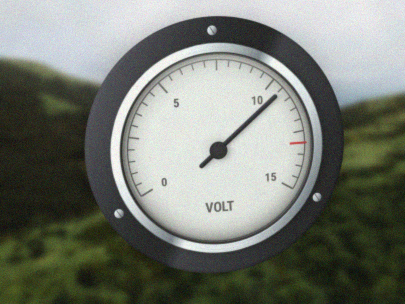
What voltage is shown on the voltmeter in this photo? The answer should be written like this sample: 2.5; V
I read 10.5; V
